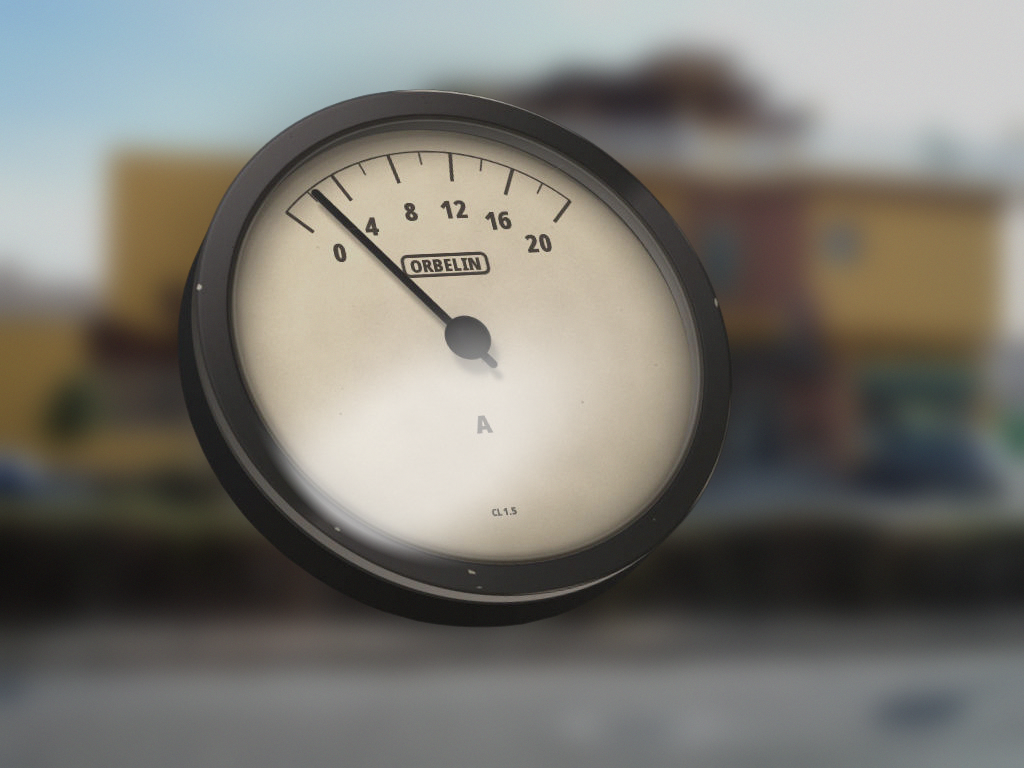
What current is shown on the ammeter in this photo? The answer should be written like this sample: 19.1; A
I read 2; A
